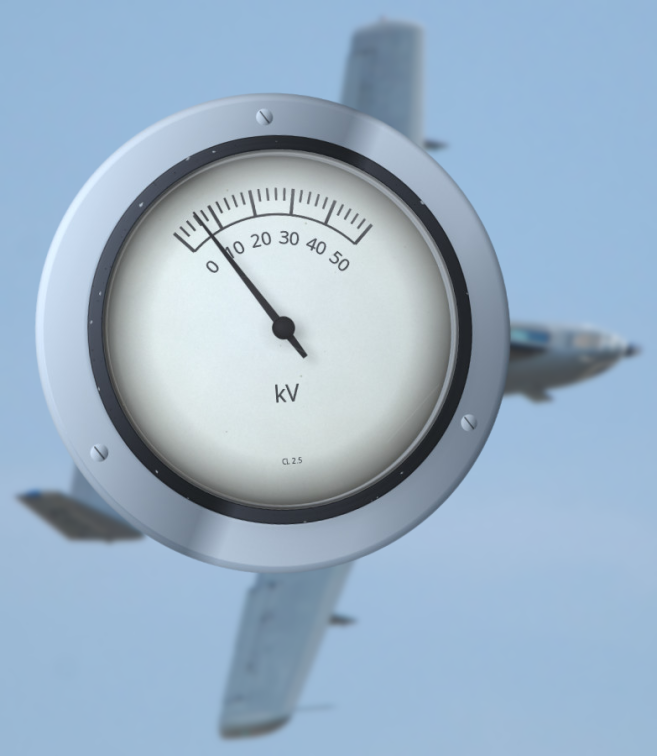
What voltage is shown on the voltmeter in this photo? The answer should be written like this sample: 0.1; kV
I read 6; kV
